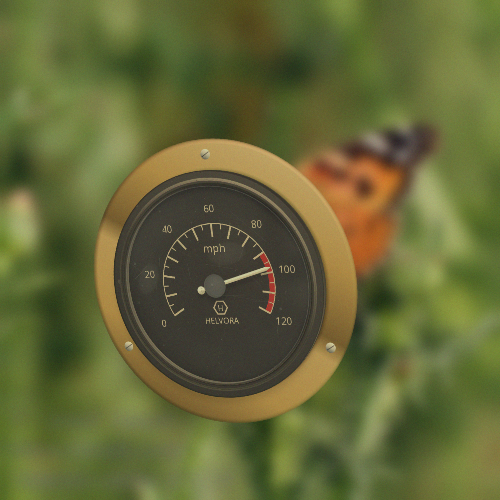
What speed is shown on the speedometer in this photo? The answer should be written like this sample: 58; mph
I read 97.5; mph
